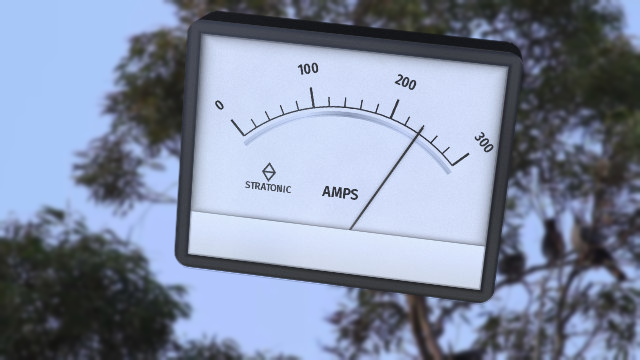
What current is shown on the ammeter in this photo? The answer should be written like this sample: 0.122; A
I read 240; A
